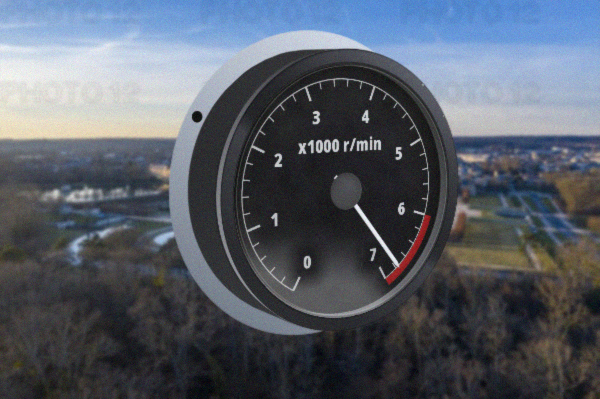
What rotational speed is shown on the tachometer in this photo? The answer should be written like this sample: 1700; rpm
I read 6800; rpm
